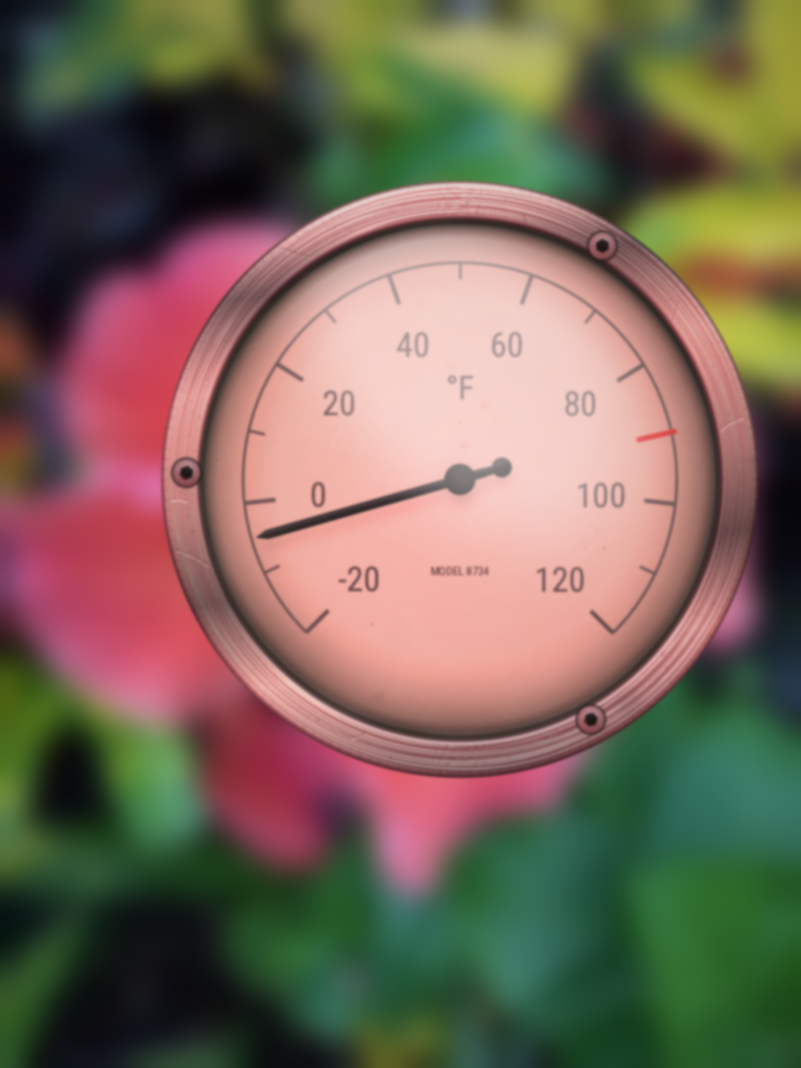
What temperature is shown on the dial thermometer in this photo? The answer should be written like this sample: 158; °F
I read -5; °F
